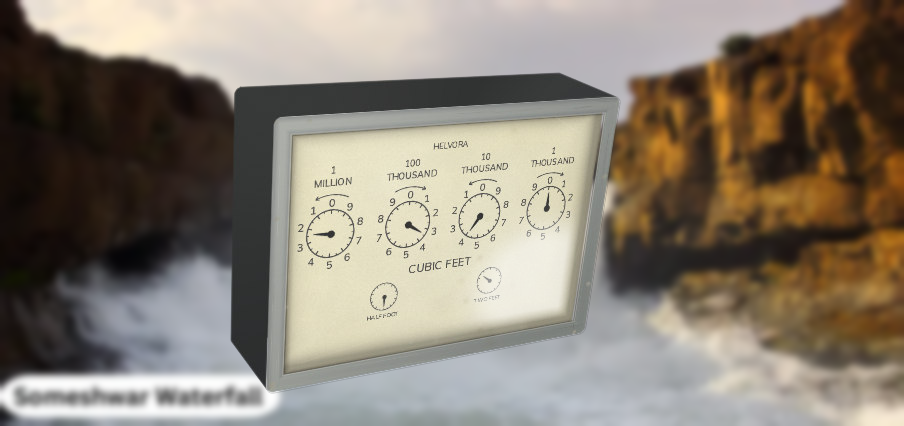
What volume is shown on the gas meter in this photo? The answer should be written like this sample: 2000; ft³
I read 234000; ft³
